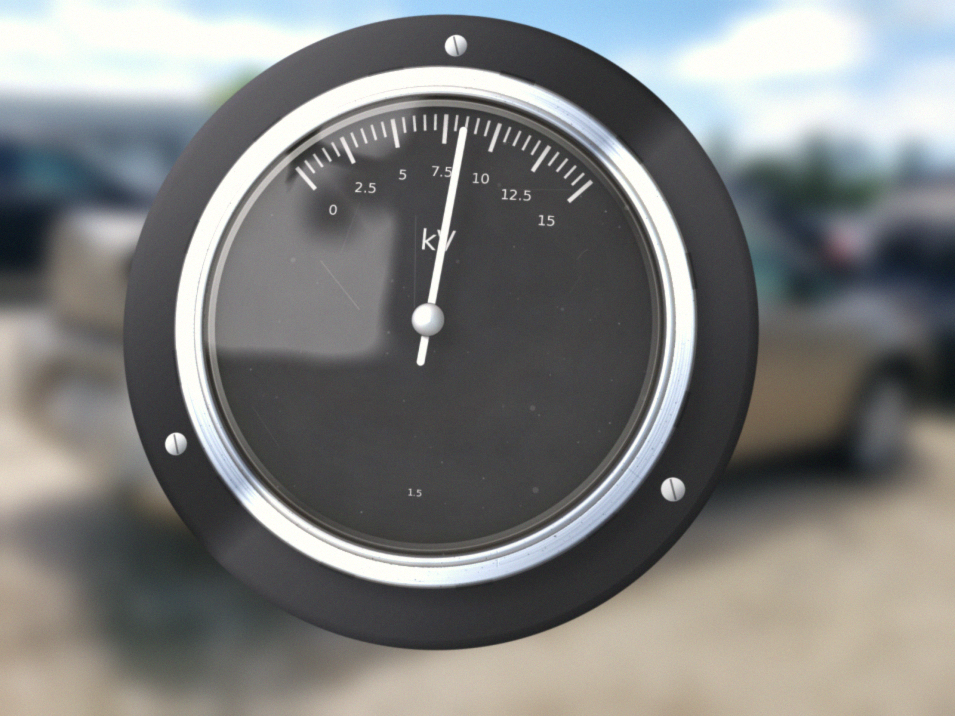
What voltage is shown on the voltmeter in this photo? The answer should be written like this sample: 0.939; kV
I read 8.5; kV
